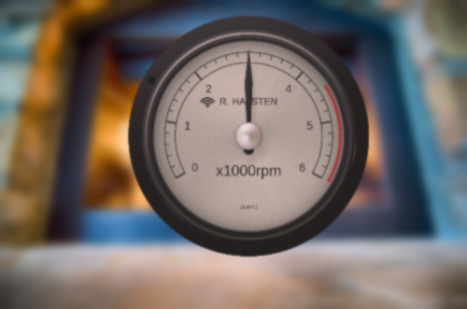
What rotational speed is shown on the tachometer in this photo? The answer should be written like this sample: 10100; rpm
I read 3000; rpm
